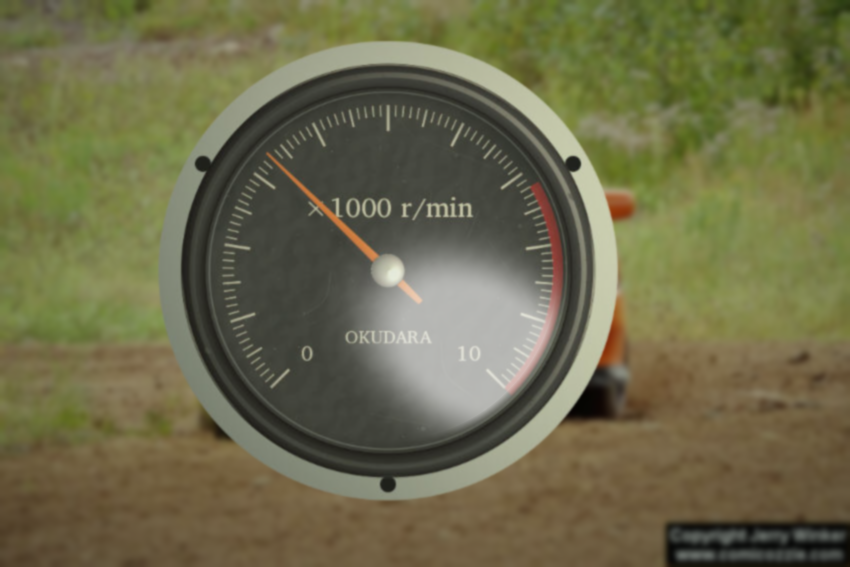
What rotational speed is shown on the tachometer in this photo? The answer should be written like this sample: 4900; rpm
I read 3300; rpm
